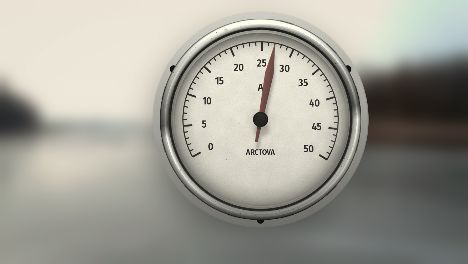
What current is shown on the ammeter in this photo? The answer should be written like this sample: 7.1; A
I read 27; A
